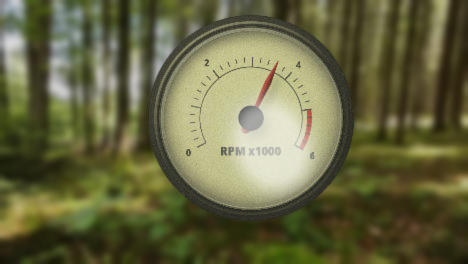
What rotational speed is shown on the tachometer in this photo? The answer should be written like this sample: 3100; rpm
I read 3600; rpm
